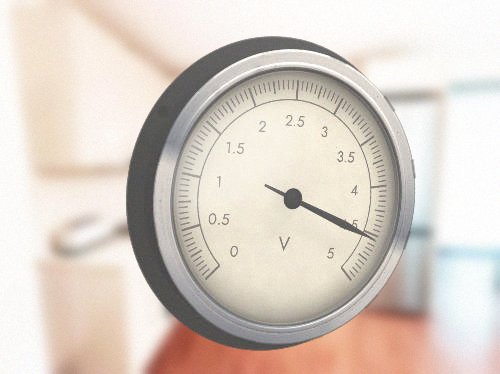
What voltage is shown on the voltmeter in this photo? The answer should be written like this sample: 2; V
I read 4.55; V
